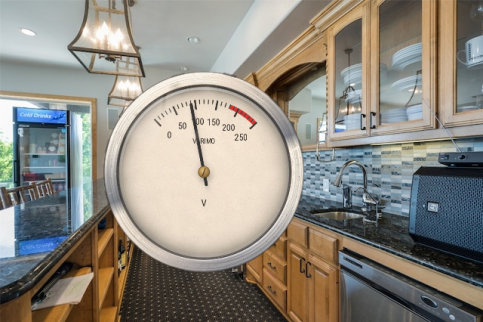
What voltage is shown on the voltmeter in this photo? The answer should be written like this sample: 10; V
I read 90; V
